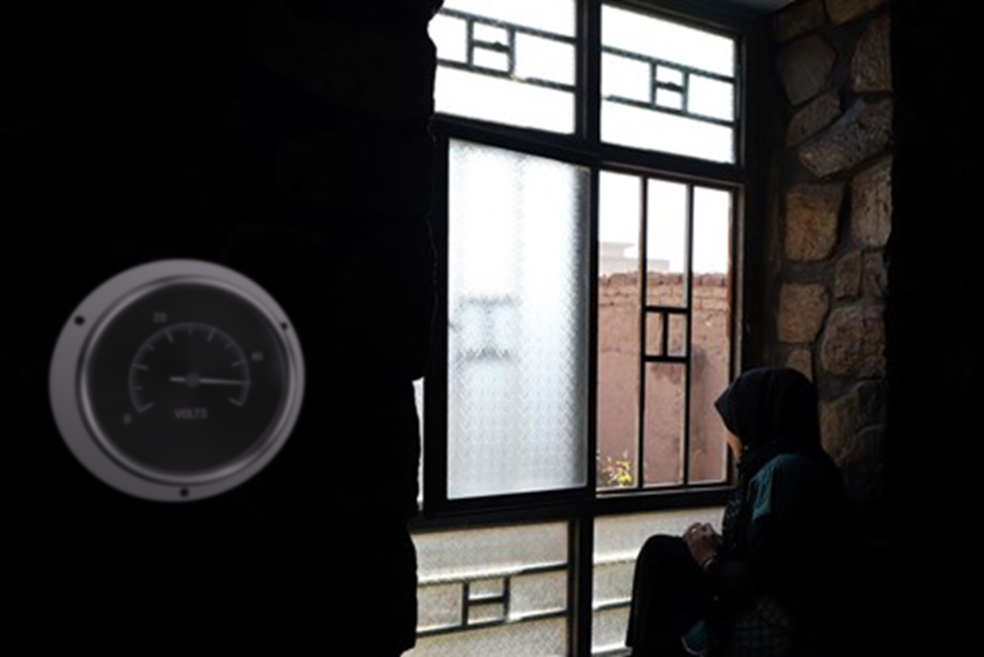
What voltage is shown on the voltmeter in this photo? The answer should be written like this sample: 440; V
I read 45; V
